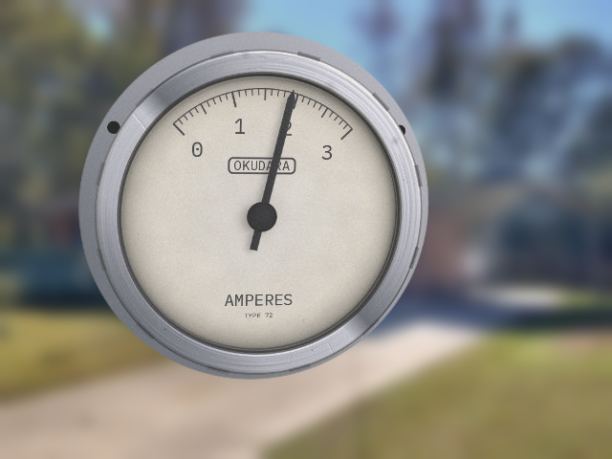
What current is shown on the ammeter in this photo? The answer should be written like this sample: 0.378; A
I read 1.9; A
